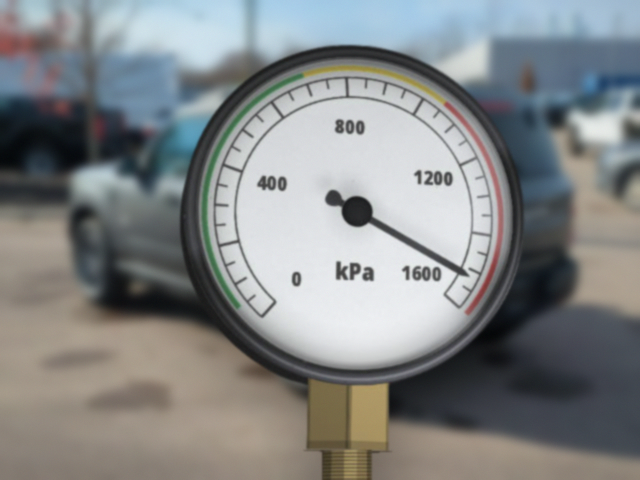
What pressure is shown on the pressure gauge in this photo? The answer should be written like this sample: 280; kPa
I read 1525; kPa
